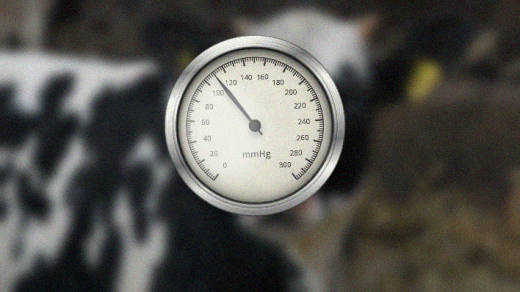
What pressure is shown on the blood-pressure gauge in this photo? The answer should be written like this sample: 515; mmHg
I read 110; mmHg
